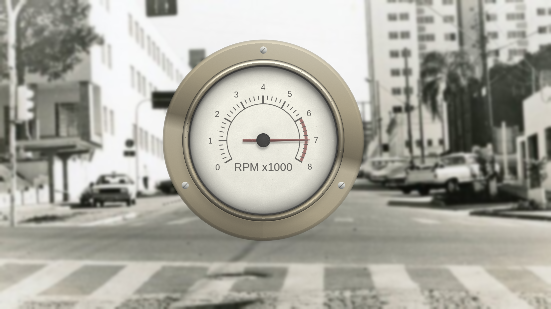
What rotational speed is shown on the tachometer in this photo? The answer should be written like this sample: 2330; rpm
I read 7000; rpm
